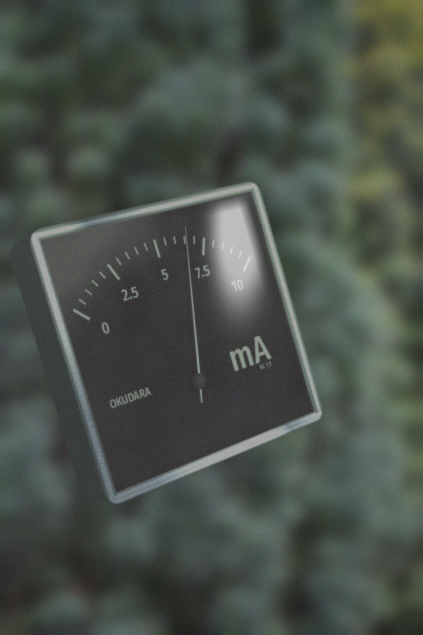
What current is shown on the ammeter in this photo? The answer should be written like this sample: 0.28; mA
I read 6.5; mA
